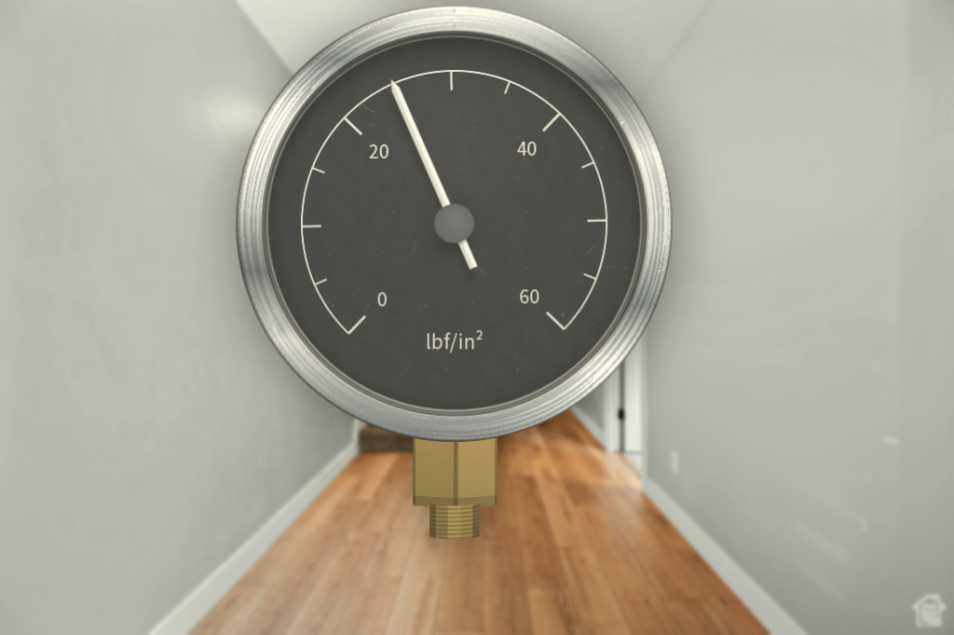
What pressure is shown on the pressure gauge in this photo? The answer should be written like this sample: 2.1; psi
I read 25; psi
